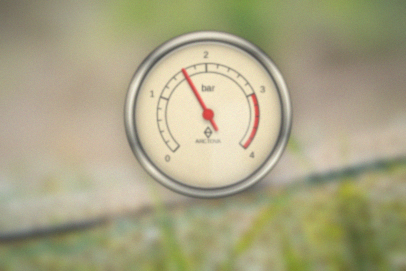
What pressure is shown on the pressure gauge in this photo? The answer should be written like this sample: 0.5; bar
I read 1.6; bar
